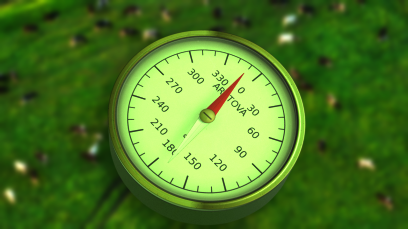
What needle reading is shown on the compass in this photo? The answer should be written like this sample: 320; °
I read 350; °
